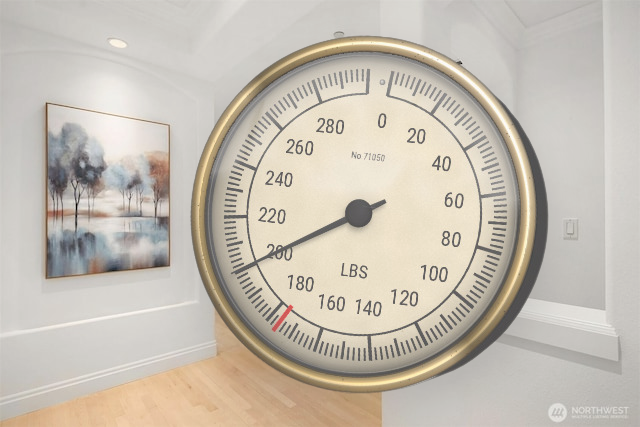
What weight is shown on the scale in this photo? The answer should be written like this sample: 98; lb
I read 200; lb
